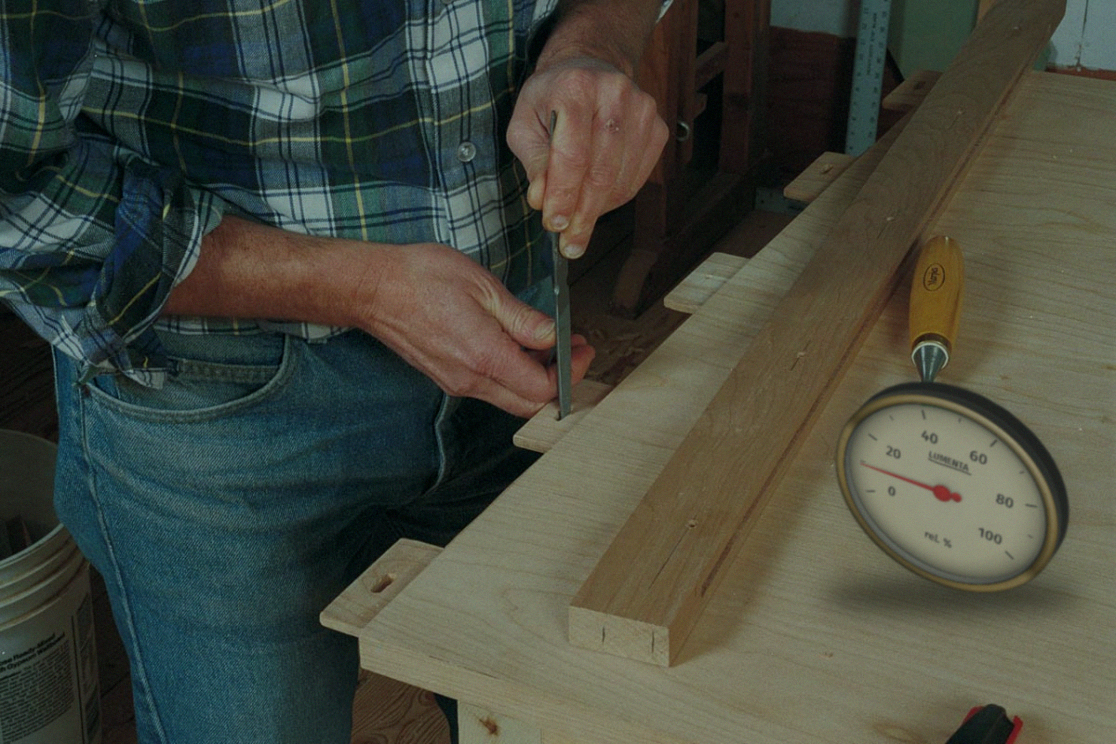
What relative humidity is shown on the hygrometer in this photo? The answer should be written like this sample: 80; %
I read 10; %
